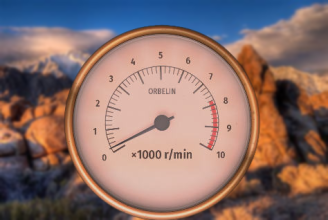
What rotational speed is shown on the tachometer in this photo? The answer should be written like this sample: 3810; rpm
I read 200; rpm
